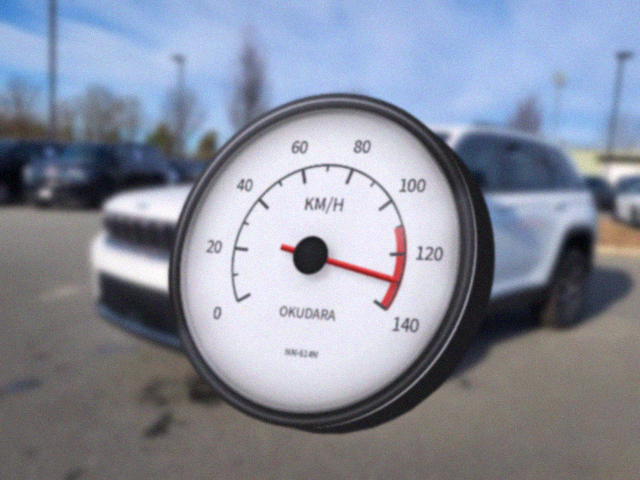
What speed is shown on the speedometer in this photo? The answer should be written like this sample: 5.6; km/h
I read 130; km/h
